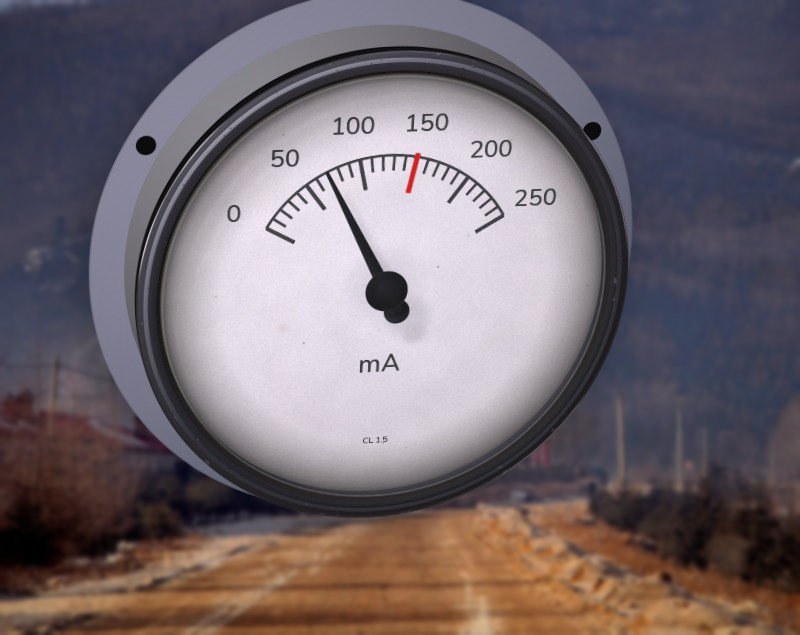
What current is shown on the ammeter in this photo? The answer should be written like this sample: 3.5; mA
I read 70; mA
